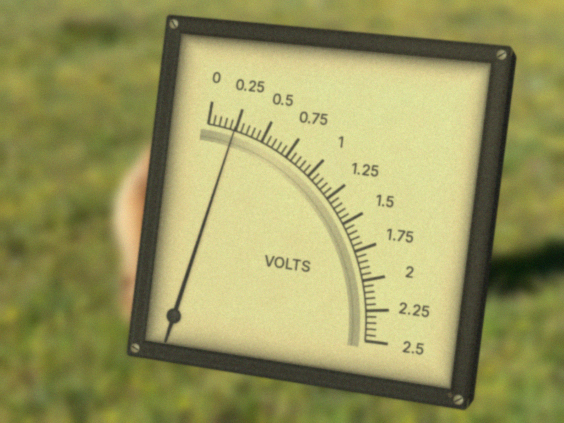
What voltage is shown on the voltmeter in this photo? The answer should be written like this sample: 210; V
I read 0.25; V
